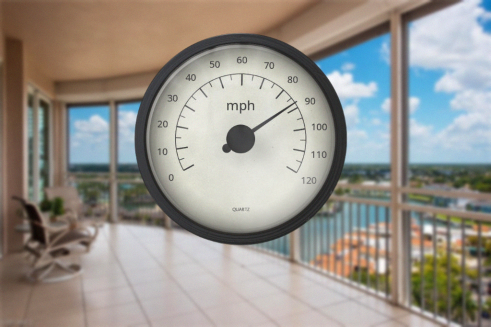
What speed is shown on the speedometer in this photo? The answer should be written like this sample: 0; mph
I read 87.5; mph
